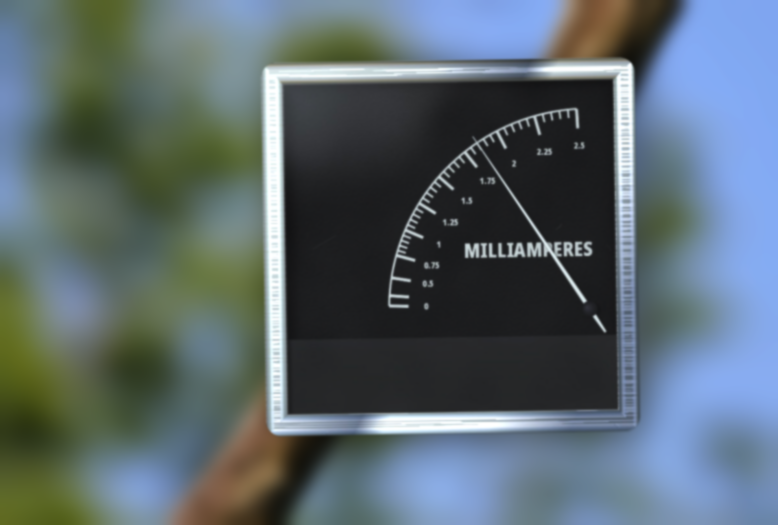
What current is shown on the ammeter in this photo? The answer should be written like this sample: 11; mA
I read 1.85; mA
